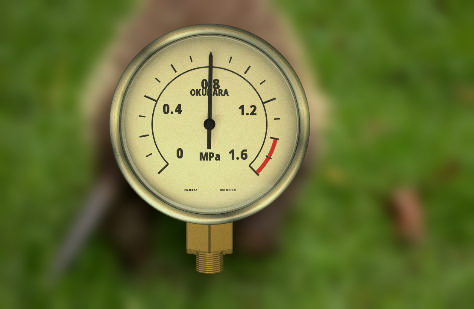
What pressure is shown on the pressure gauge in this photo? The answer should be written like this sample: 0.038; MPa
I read 0.8; MPa
